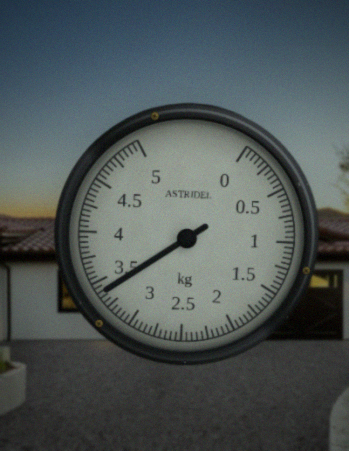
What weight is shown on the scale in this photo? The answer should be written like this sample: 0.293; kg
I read 3.4; kg
